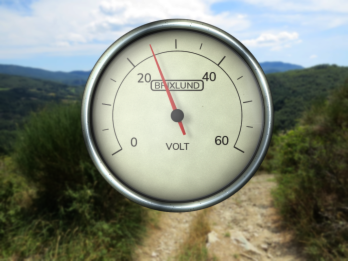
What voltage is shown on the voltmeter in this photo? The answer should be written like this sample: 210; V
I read 25; V
